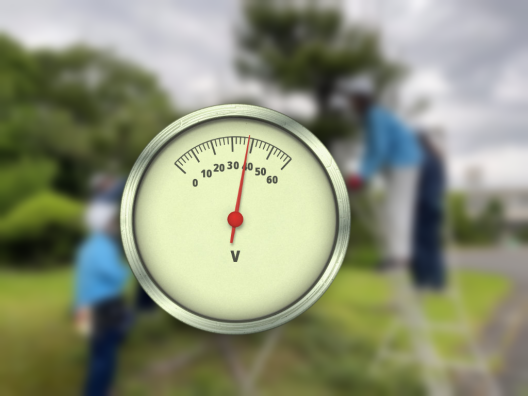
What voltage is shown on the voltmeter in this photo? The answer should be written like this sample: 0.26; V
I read 38; V
